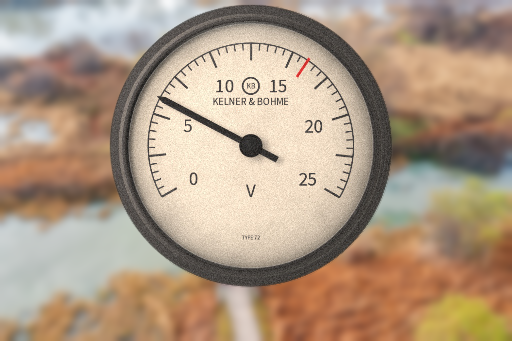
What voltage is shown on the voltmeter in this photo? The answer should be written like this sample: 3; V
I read 6; V
